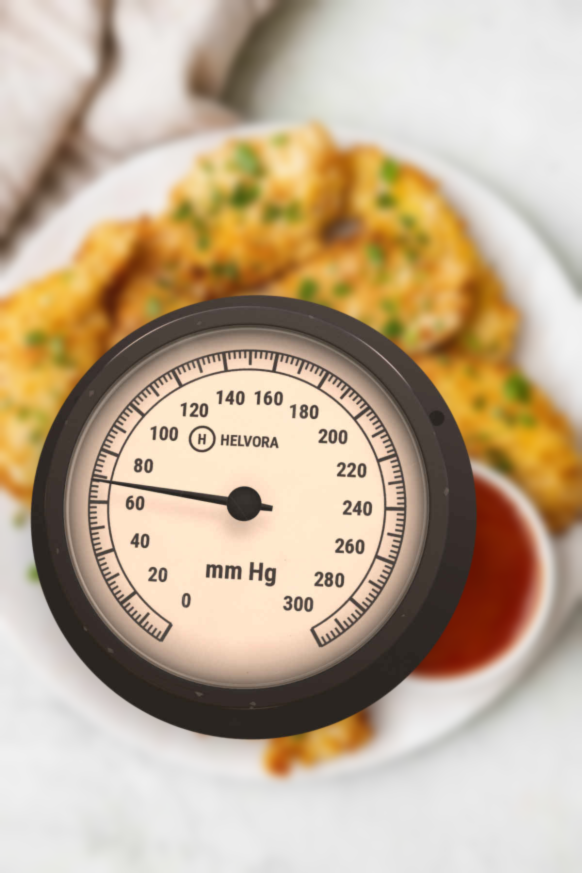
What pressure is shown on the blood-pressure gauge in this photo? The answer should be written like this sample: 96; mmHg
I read 68; mmHg
